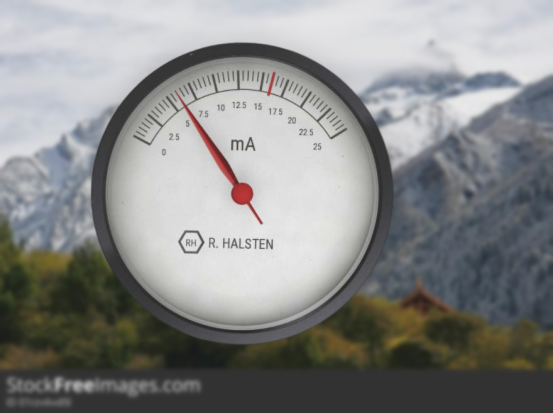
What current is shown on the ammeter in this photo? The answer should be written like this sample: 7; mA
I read 6; mA
